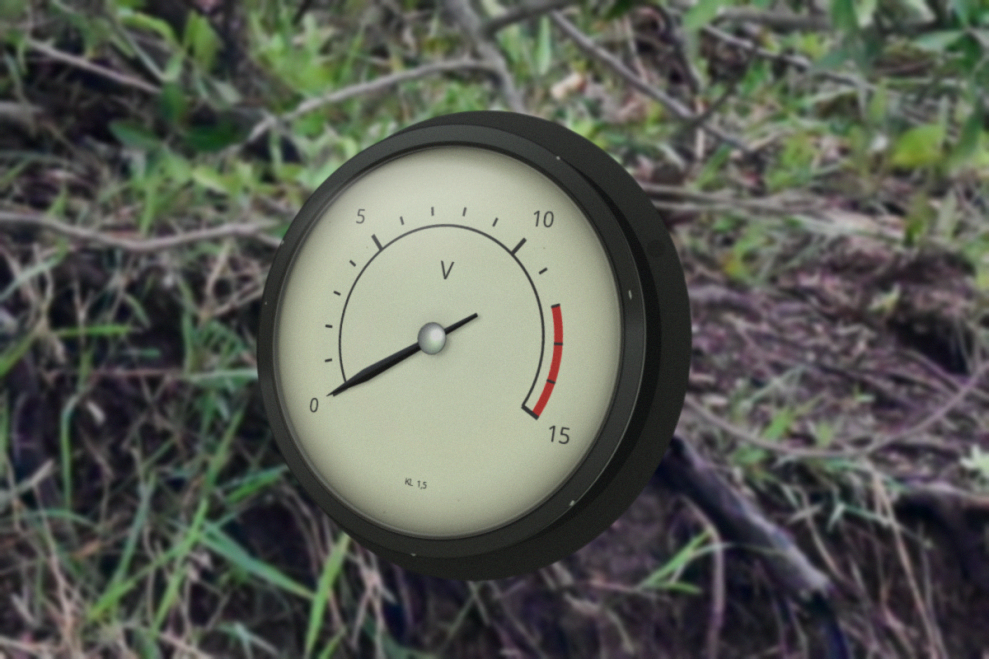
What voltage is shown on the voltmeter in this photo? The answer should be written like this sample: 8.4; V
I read 0; V
